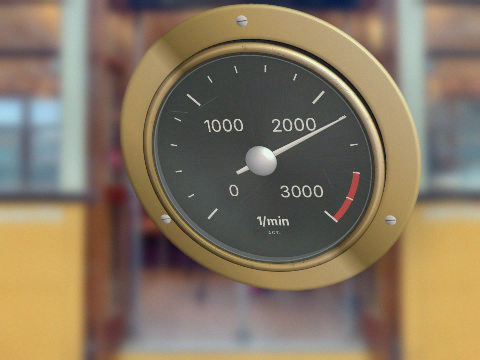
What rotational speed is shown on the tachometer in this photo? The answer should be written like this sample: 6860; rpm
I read 2200; rpm
